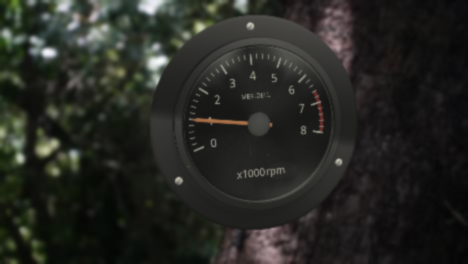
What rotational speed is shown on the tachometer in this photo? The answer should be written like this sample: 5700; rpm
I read 1000; rpm
